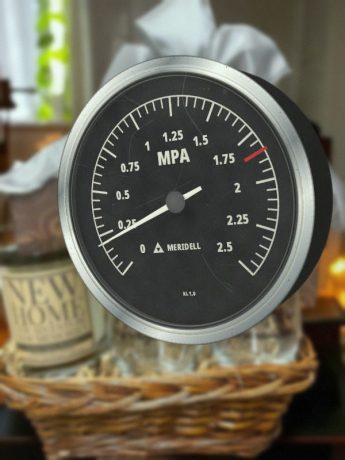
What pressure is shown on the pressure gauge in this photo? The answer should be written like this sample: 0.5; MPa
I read 0.2; MPa
